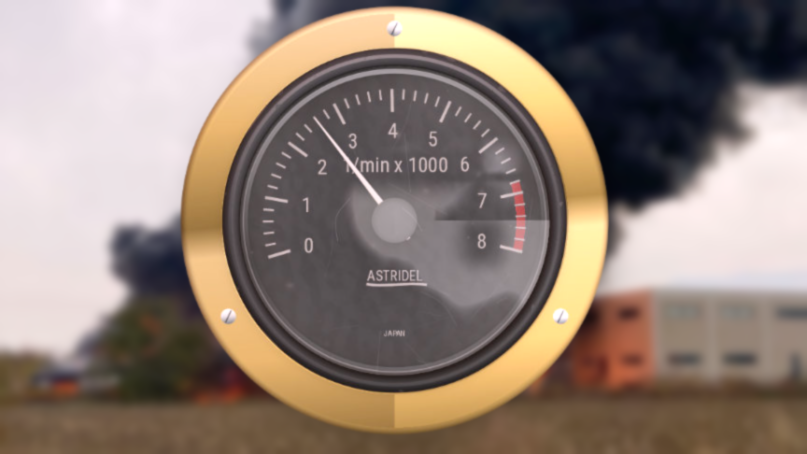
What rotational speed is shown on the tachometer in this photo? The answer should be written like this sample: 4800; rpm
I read 2600; rpm
